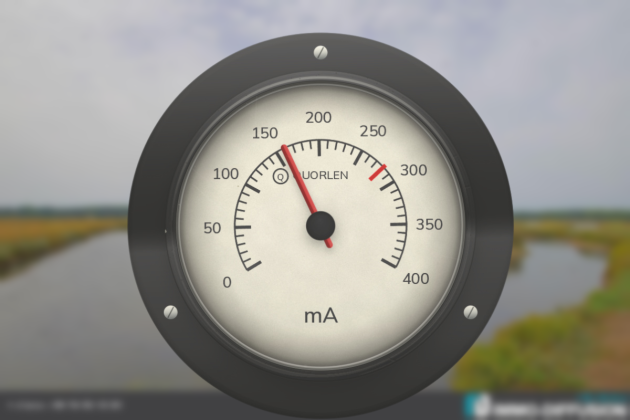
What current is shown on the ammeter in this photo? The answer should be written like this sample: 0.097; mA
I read 160; mA
